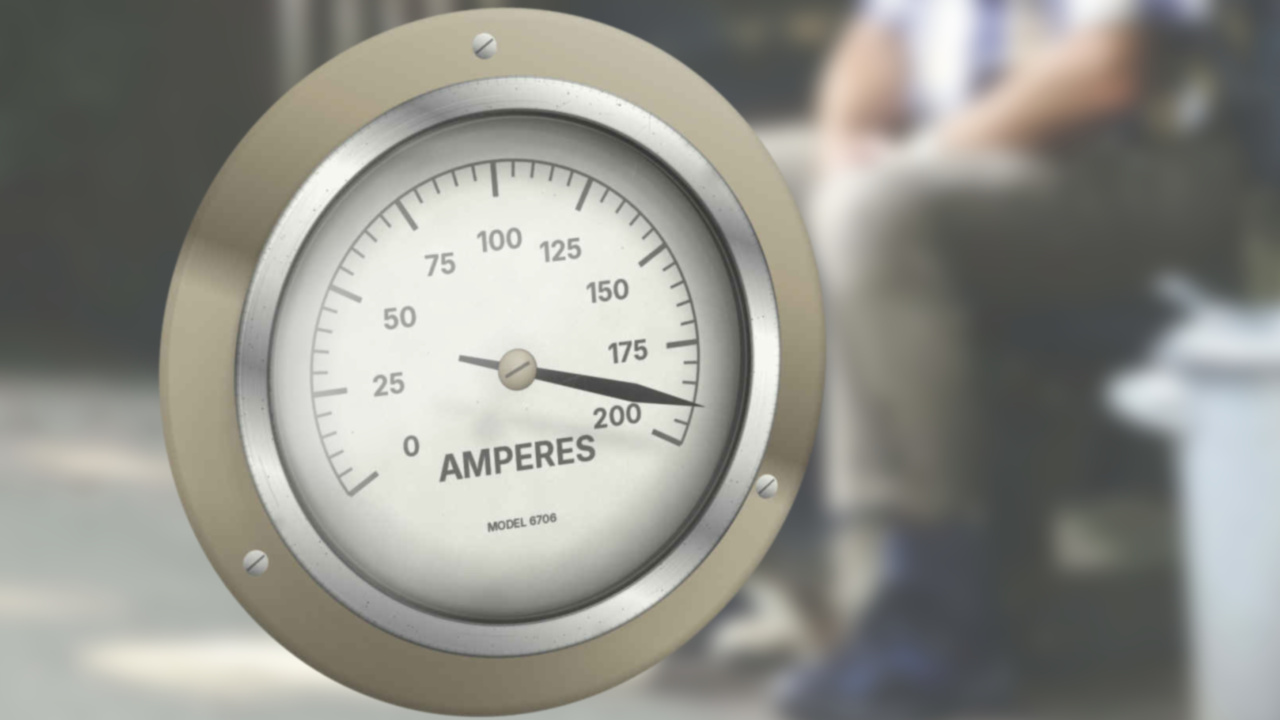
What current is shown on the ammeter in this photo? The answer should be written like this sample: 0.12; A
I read 190; A
